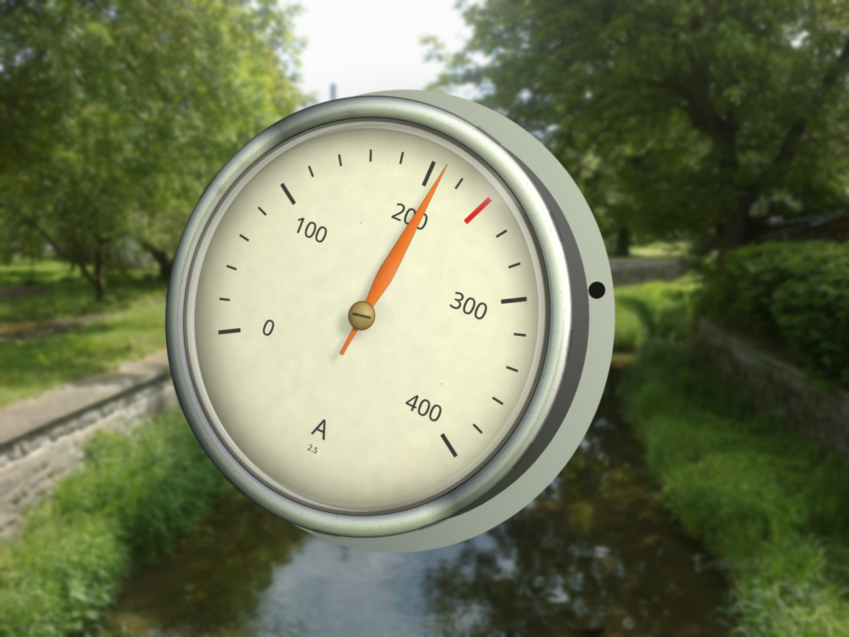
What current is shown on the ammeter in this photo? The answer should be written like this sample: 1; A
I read 210; A
